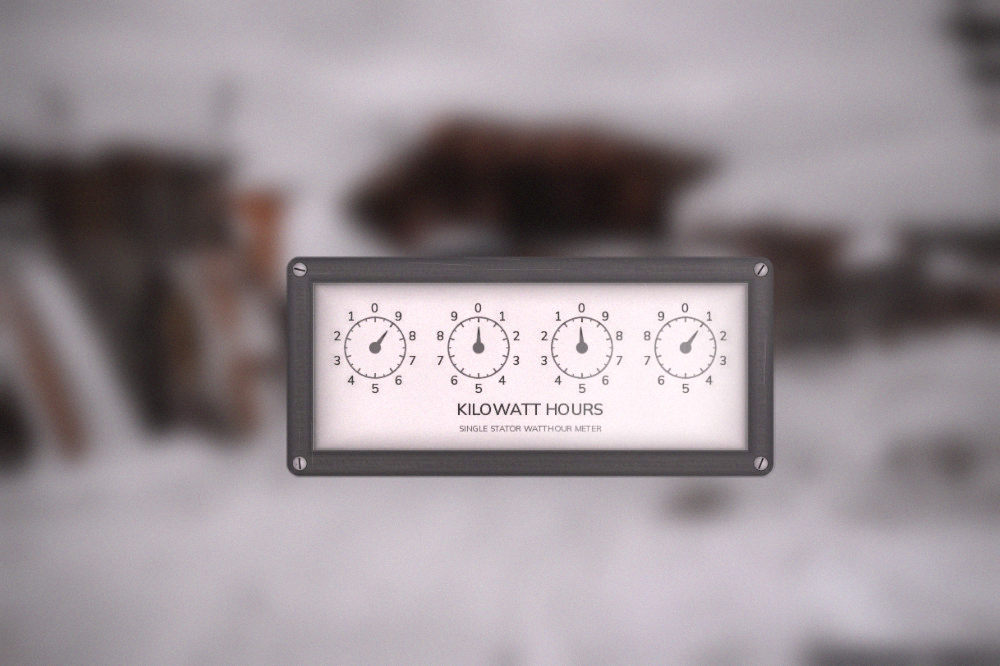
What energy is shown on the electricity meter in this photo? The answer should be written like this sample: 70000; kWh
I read 9001; kWh
